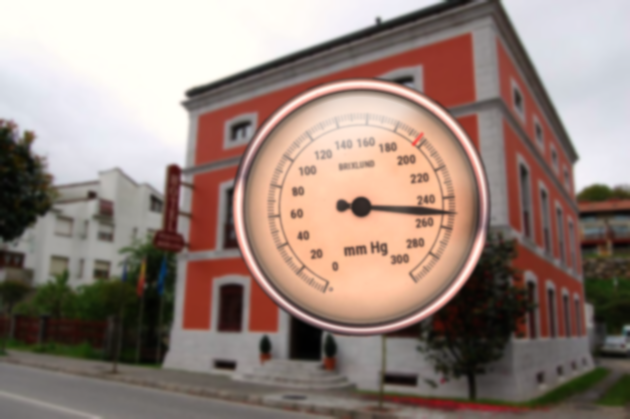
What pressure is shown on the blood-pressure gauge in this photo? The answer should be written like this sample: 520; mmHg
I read 250; mmHg
